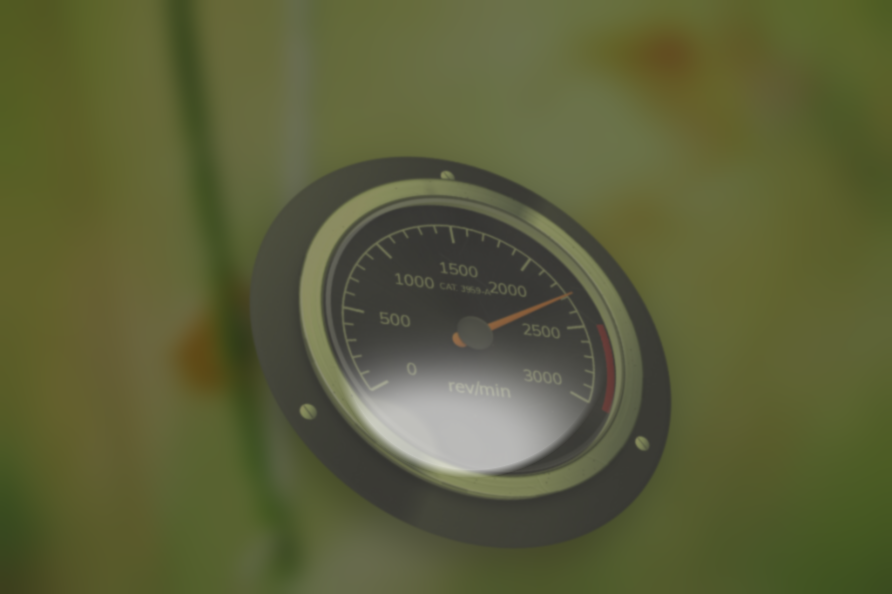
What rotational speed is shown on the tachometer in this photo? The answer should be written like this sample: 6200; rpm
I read 2300; rpm
